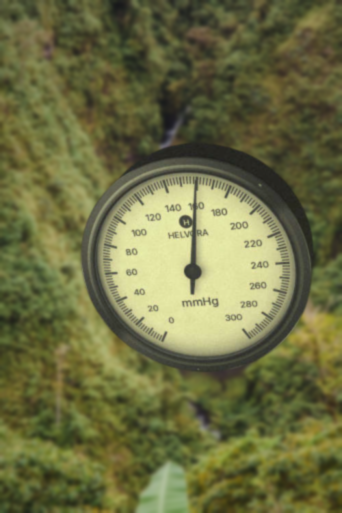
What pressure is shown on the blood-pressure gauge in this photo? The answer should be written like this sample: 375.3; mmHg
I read 160; mmHg
